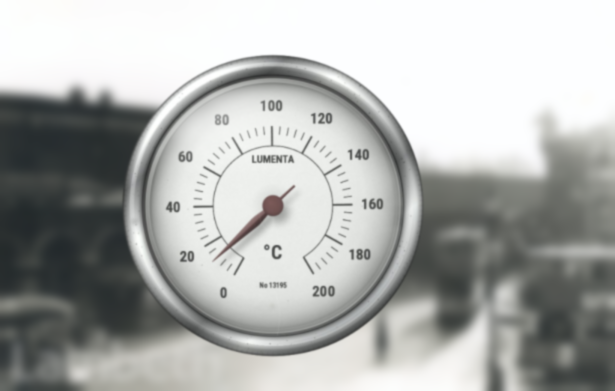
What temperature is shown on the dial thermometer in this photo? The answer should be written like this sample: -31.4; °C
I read 12; °C
